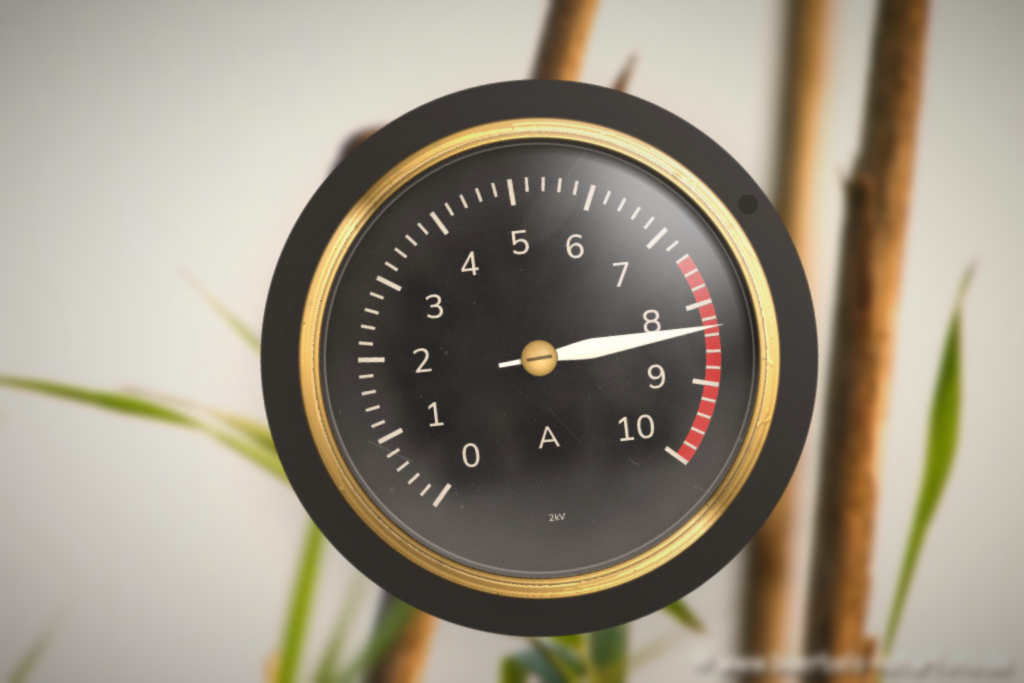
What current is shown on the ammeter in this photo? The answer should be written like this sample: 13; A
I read 8.3; A
